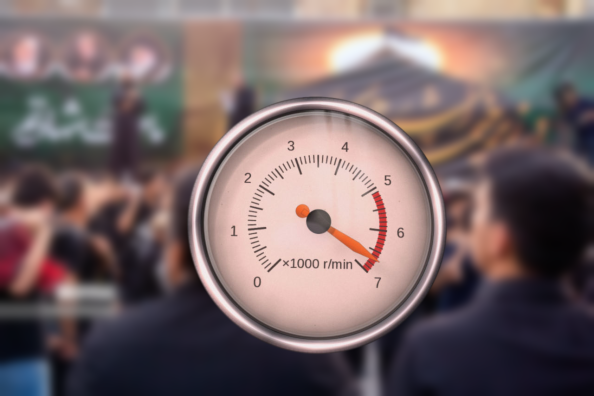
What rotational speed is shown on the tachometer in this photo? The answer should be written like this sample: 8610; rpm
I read 6700; rpm
